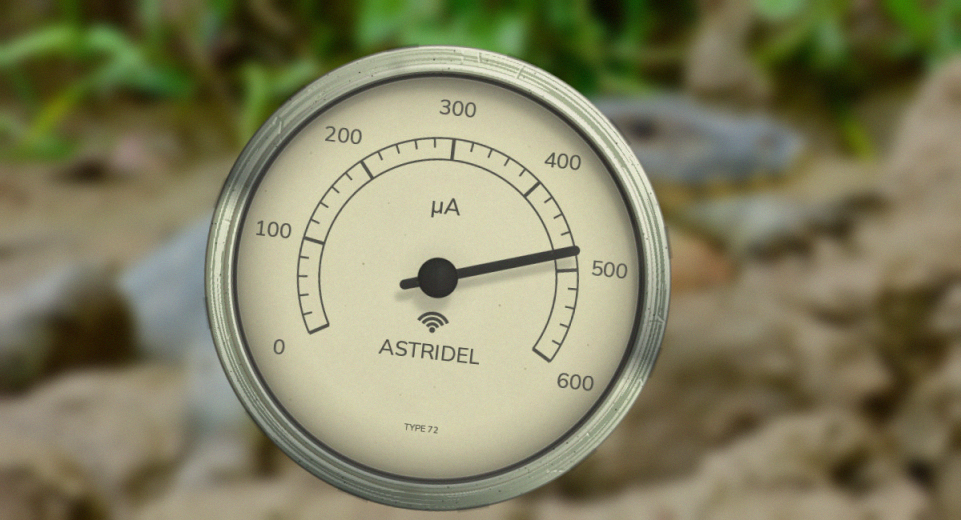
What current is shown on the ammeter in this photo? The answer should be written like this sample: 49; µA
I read 480; µA
